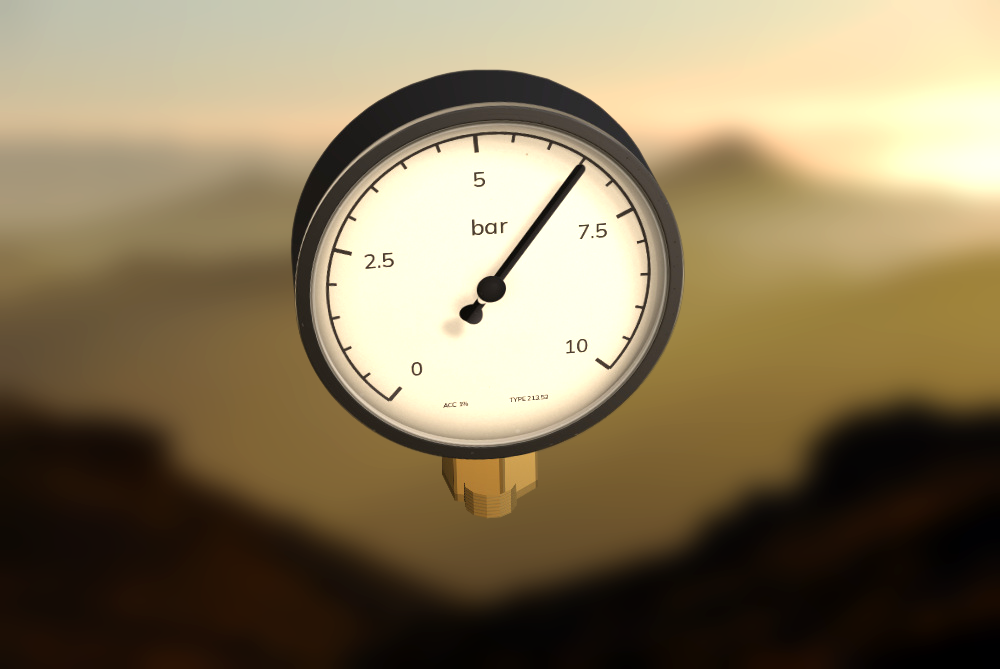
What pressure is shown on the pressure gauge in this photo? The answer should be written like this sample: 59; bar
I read 6.5; bar
